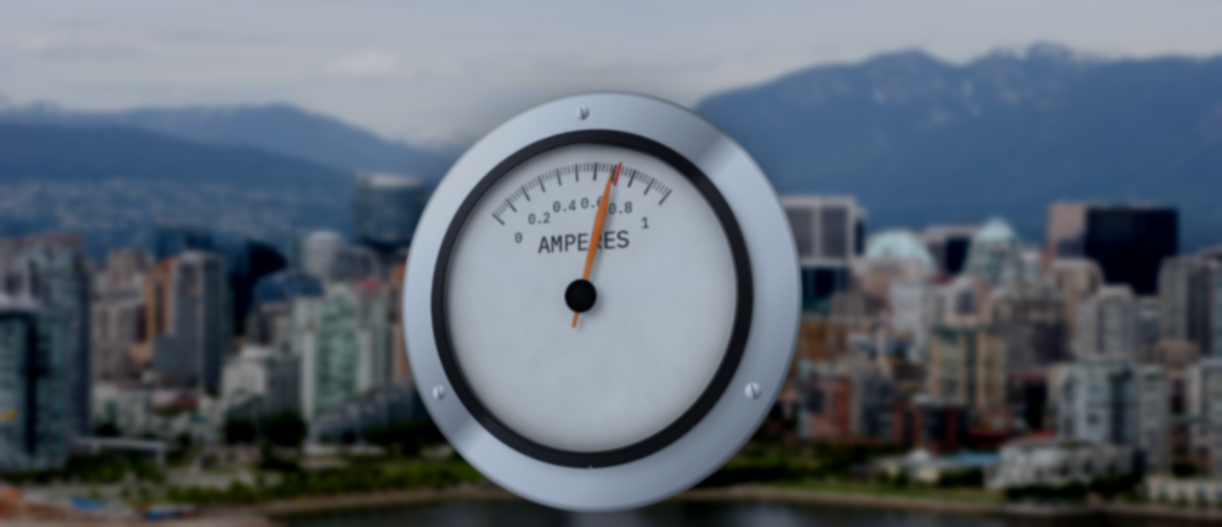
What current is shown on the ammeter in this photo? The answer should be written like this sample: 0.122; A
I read 0.7; A
